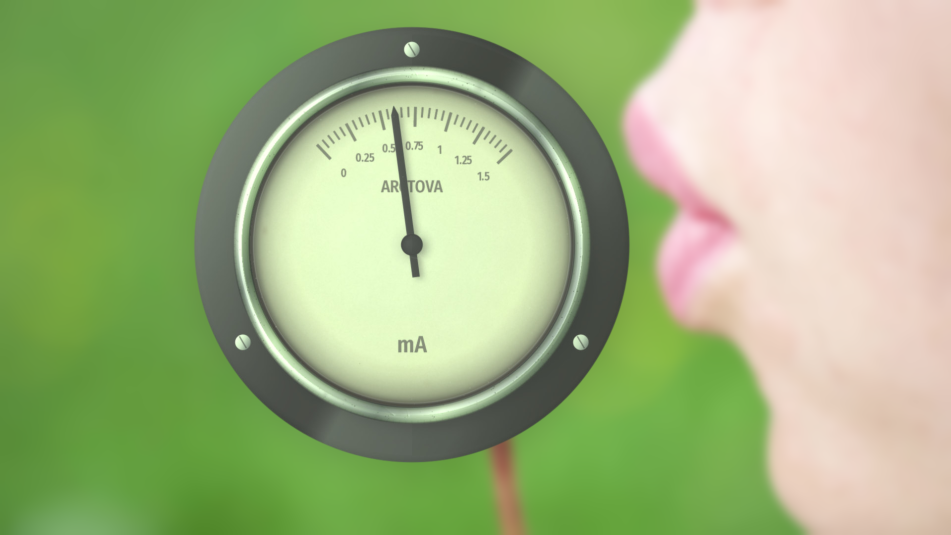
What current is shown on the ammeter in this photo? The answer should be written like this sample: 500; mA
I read 0.6; mA
